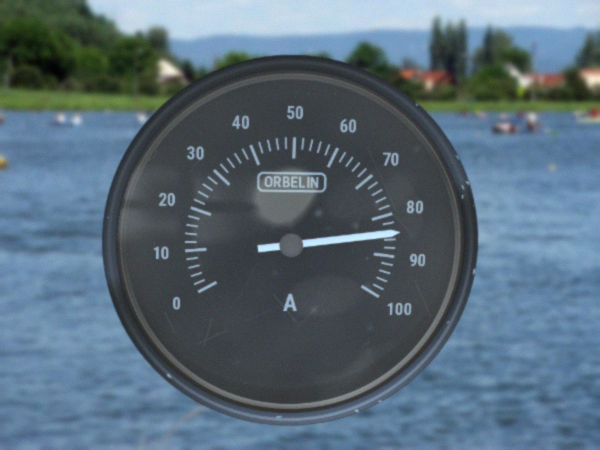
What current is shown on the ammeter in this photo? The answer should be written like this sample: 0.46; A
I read 84; A
